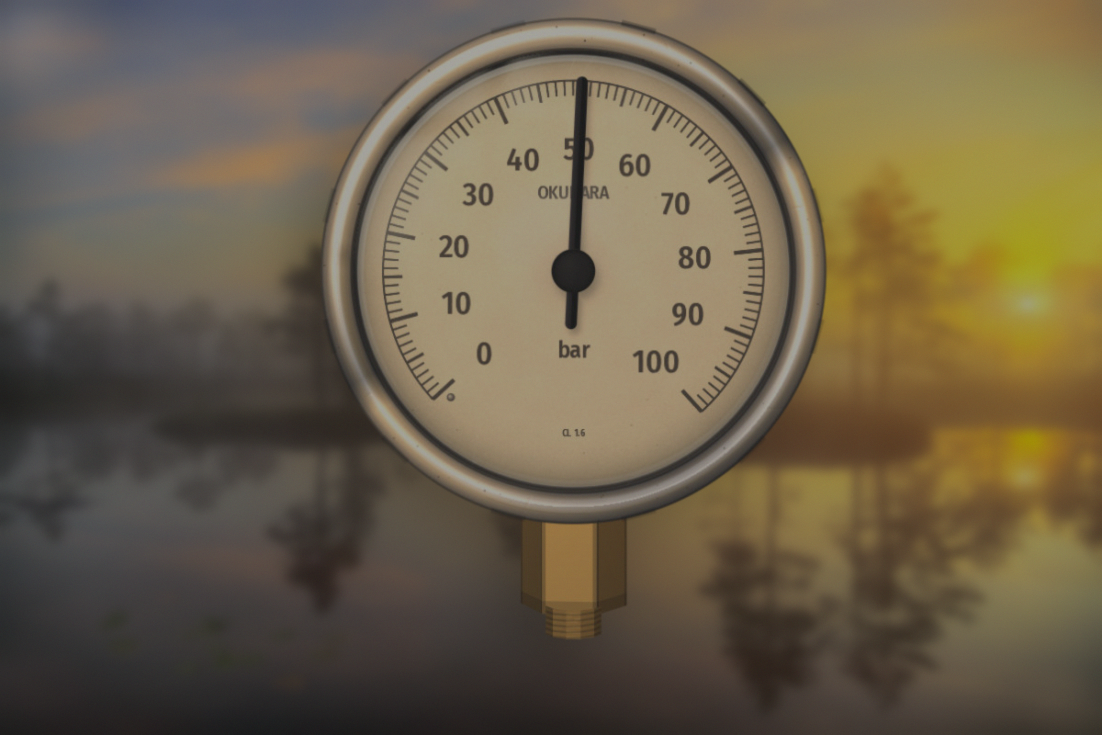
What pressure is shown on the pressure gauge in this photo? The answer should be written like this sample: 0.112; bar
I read 50; bar
